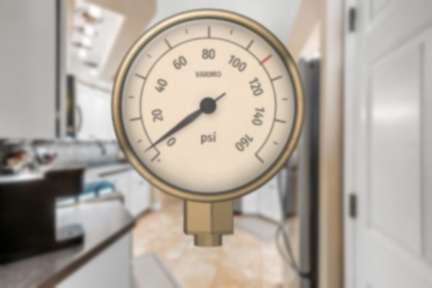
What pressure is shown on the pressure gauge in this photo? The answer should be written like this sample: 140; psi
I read 5; psi
